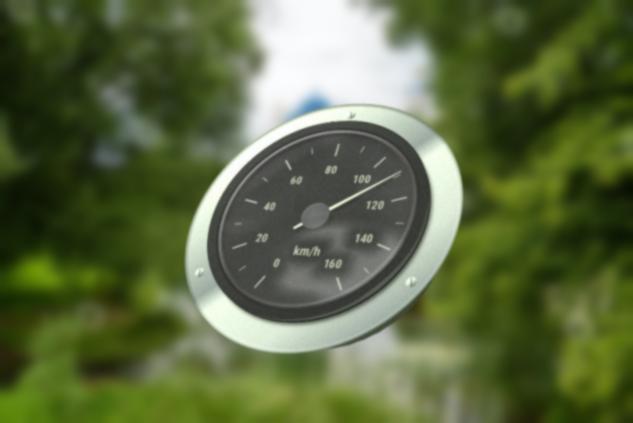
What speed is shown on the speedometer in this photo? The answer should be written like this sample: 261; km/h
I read 110; km/h
